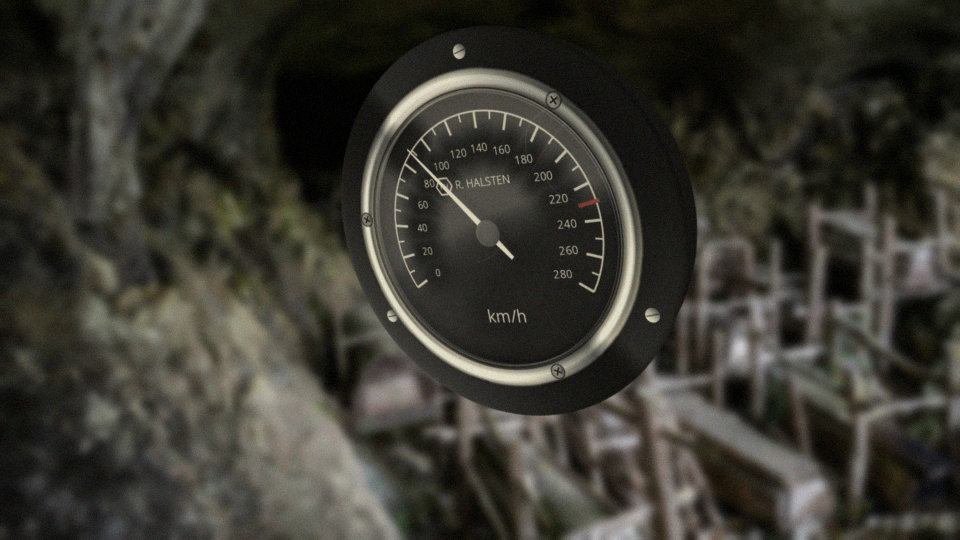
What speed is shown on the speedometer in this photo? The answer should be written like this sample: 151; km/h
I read 90; km/h
